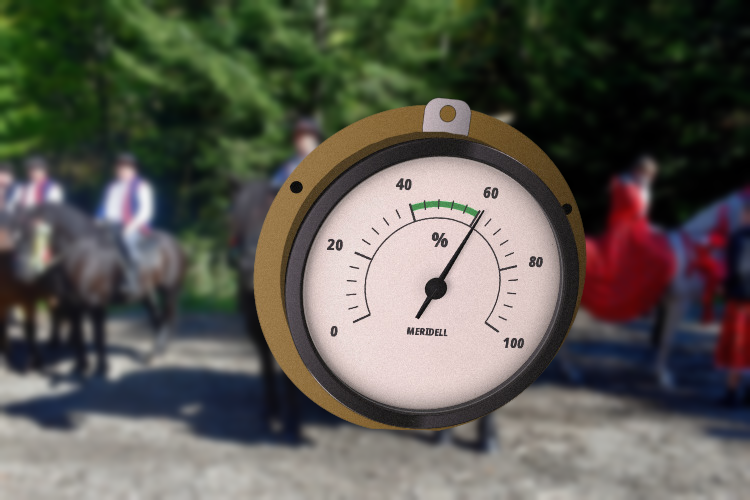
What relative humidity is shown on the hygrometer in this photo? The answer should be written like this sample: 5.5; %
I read 60; %
